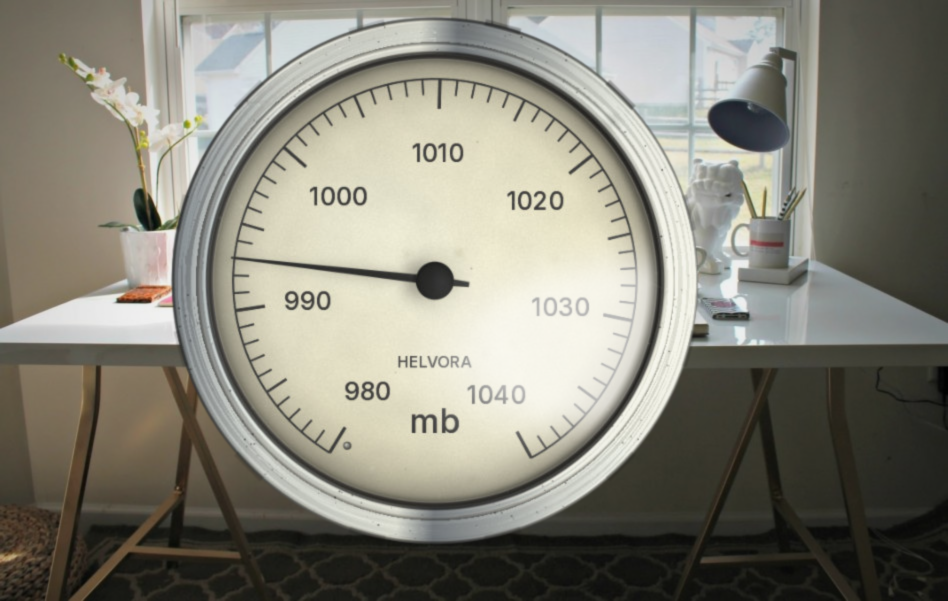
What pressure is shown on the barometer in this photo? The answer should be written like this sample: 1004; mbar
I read 993; mbar
